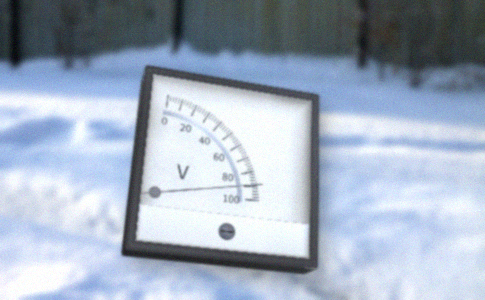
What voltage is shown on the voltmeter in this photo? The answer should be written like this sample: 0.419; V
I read 90; V
